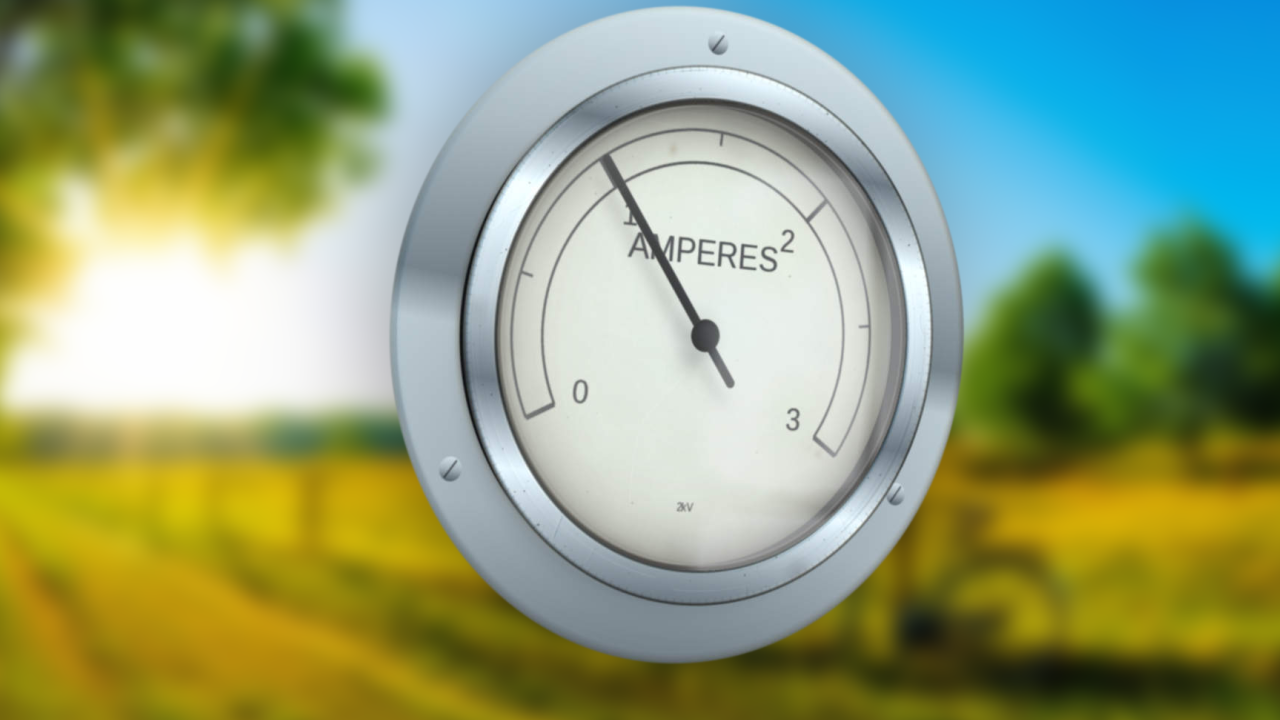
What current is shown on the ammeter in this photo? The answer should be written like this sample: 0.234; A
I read 1; A
